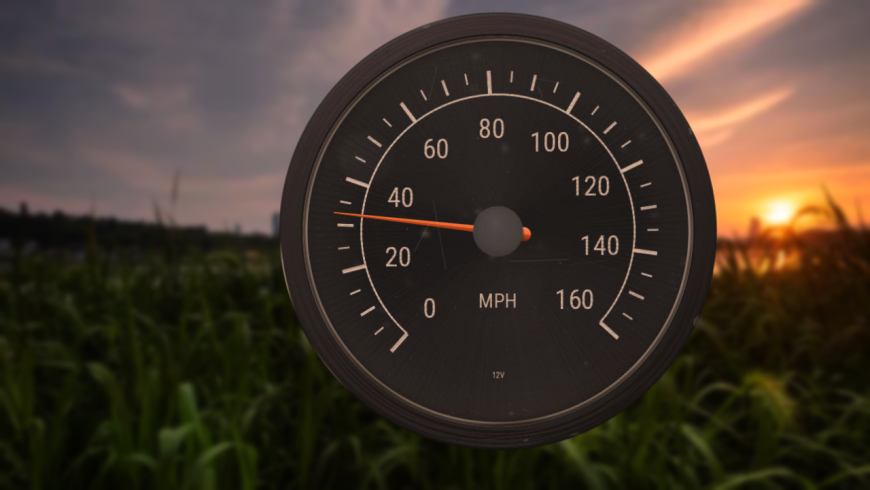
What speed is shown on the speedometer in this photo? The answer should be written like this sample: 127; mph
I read 32.5; mph
